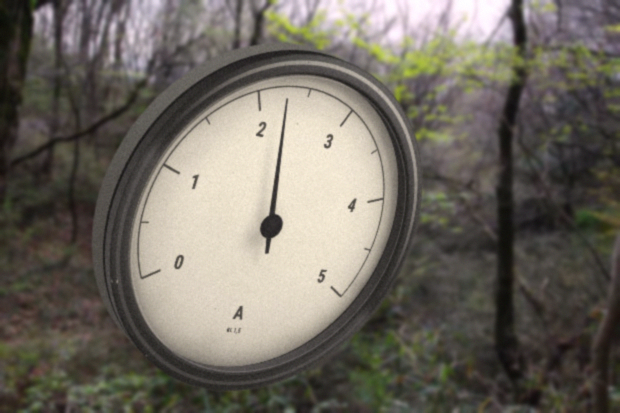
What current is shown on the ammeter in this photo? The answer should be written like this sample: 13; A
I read 2.25; A
